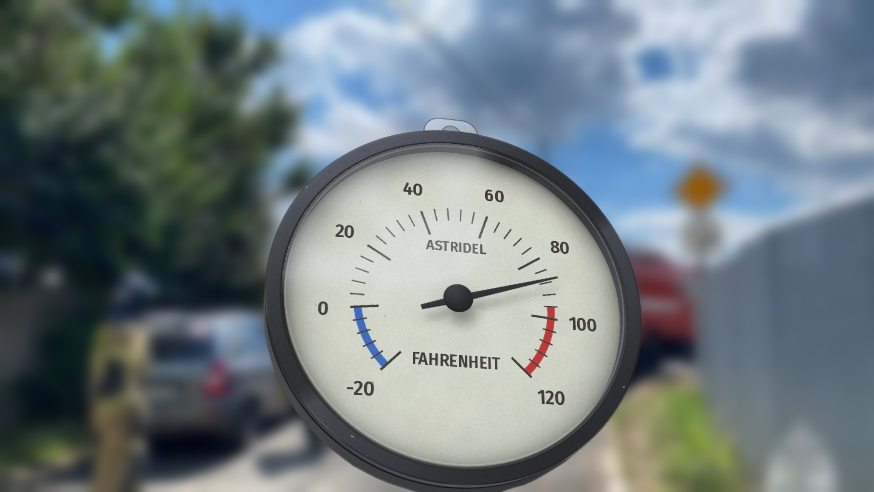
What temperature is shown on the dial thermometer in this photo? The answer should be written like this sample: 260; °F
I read 88; °F
